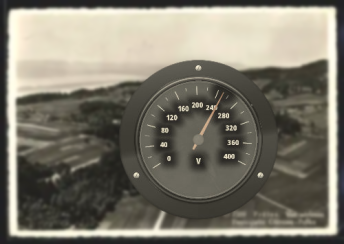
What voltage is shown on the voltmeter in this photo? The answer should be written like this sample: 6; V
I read 250; V
